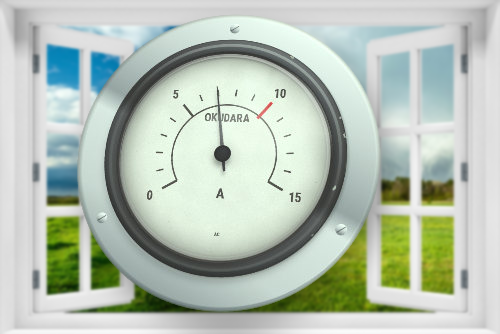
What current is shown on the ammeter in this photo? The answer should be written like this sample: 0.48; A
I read 7; A
